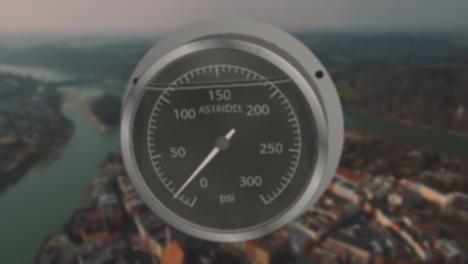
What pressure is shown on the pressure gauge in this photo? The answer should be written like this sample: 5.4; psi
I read 15; psi
